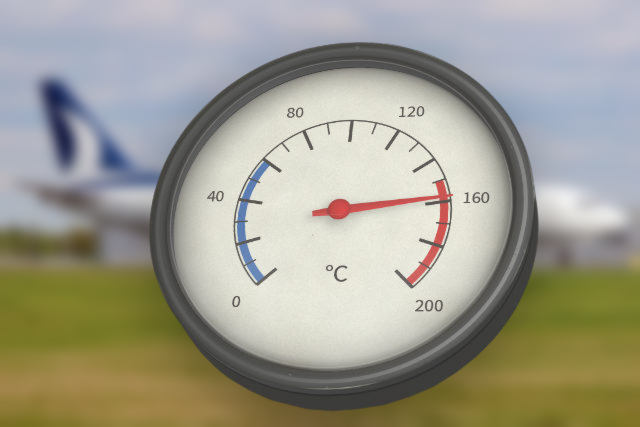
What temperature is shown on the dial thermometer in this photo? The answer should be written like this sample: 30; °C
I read 160; °C
